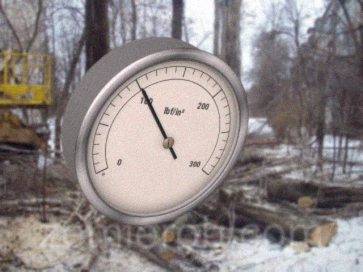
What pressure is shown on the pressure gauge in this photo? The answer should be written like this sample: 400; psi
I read 100; psi
